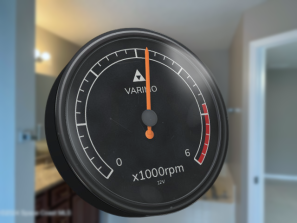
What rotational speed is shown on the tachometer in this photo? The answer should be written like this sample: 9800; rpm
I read 3200; rpm
